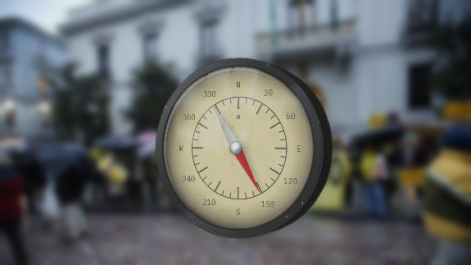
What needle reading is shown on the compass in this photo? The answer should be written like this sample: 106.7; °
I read 150; °
